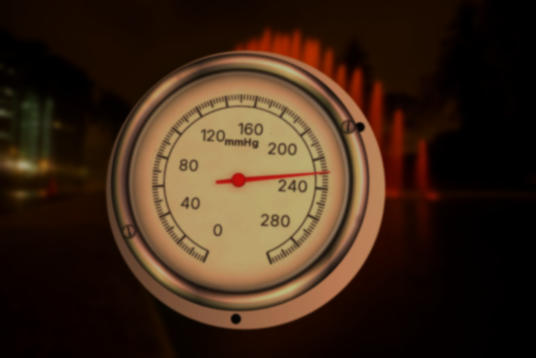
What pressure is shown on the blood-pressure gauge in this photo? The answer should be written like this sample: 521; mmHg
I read 230; mmHg
